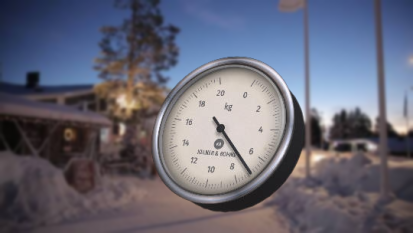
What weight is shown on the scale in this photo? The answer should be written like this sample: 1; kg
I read 7; kg
